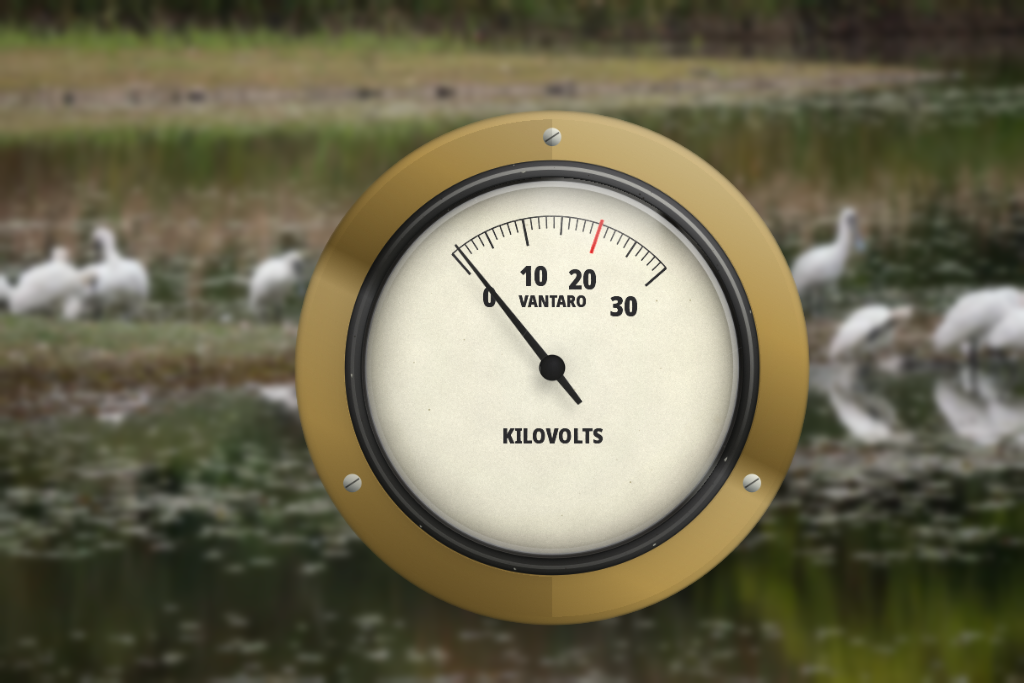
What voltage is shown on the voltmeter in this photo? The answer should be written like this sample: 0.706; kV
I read 1; kV
